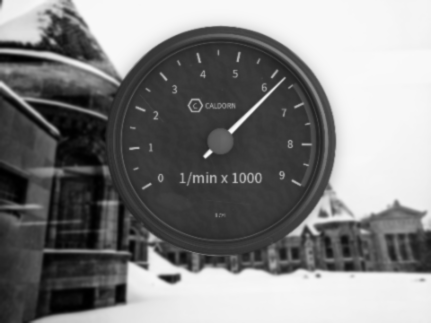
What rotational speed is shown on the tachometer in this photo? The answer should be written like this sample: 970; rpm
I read 6250; rpm
